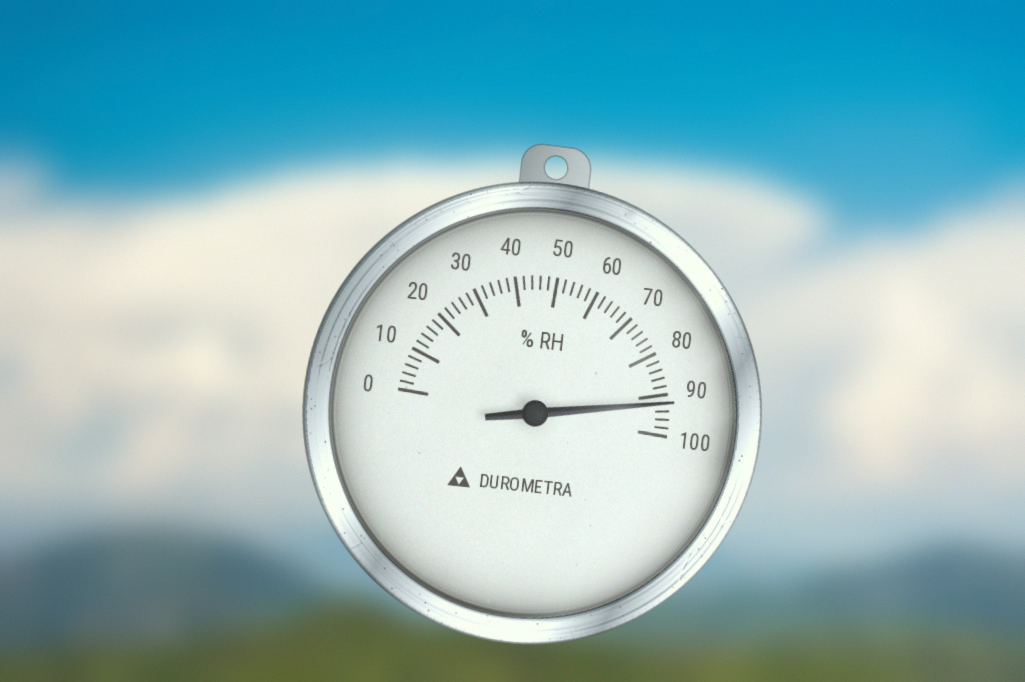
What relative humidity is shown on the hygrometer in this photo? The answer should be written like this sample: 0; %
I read 92; %
